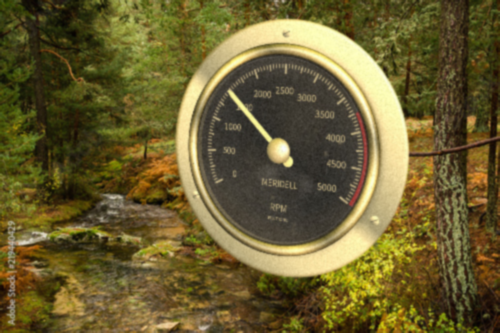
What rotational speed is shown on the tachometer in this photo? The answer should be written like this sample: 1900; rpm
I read 1500; rpm
